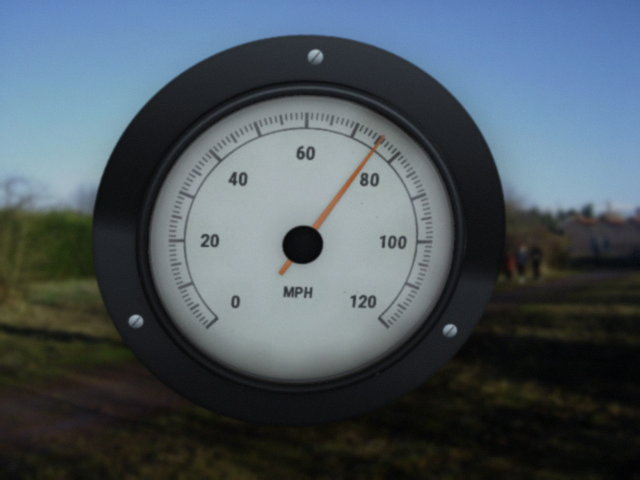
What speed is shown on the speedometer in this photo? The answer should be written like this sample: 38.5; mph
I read 75; mph
